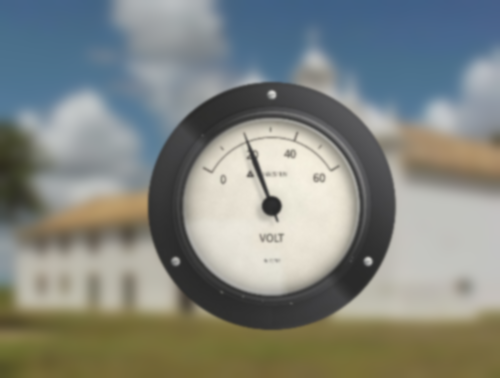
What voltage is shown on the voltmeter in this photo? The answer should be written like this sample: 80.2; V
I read 20; V
